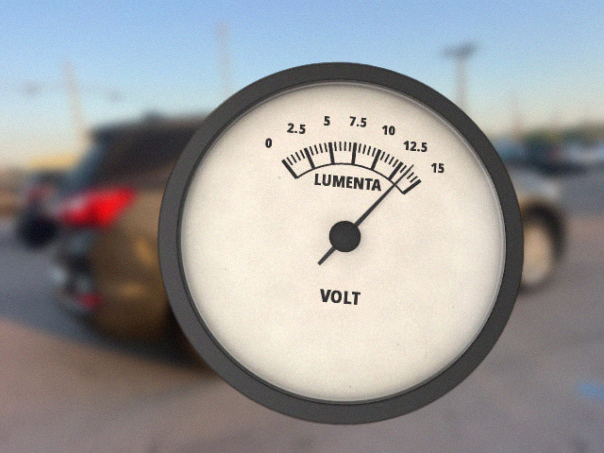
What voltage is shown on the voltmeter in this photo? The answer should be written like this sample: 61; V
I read 13.5; V
